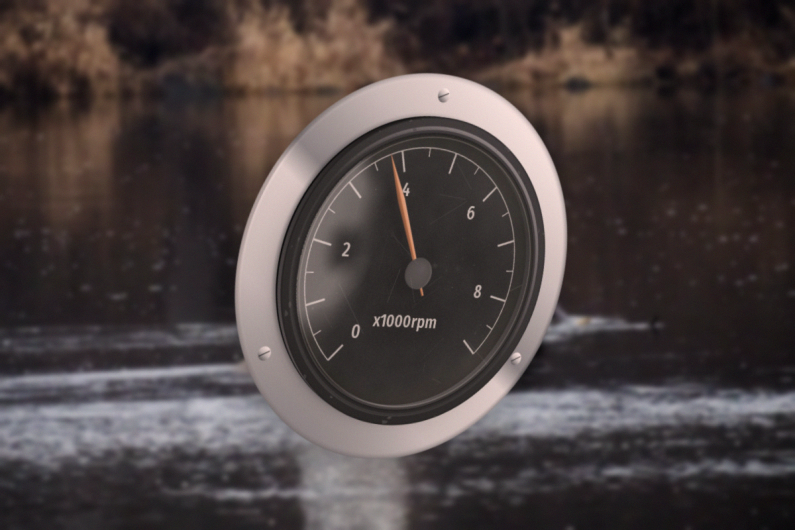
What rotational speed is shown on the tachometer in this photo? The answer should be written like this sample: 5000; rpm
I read 3750; rpm
